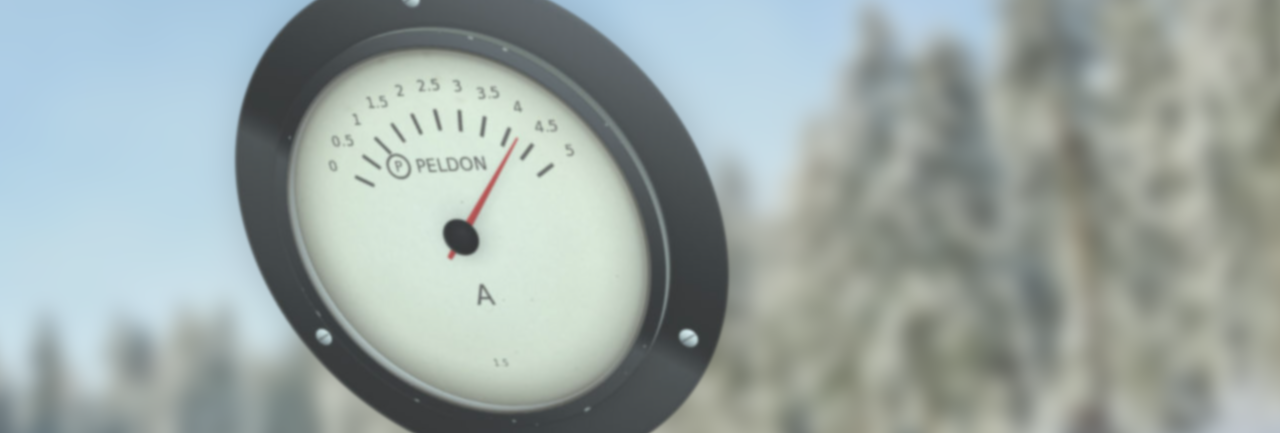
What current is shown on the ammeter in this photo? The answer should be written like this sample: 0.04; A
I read 4.25; A
